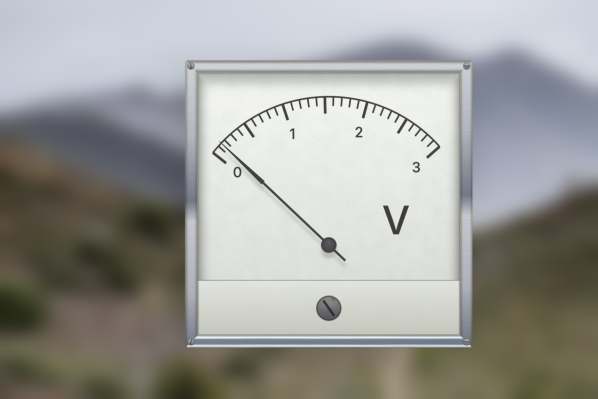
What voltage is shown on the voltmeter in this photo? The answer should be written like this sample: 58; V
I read 0.15; V
